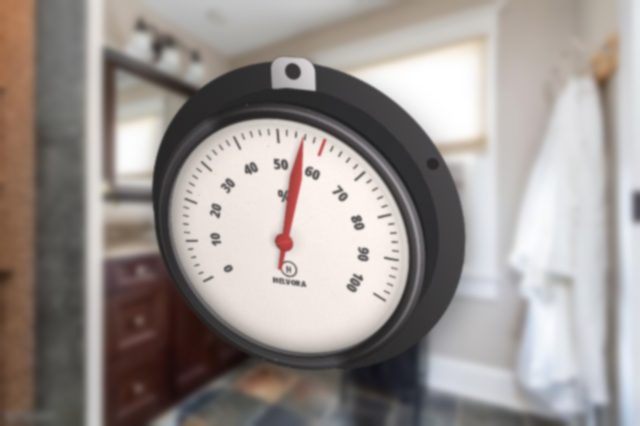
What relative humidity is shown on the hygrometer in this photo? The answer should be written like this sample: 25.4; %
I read 56; %
